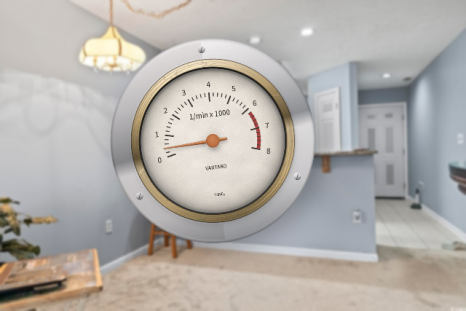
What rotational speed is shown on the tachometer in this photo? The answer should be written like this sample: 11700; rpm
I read 400; rpm
